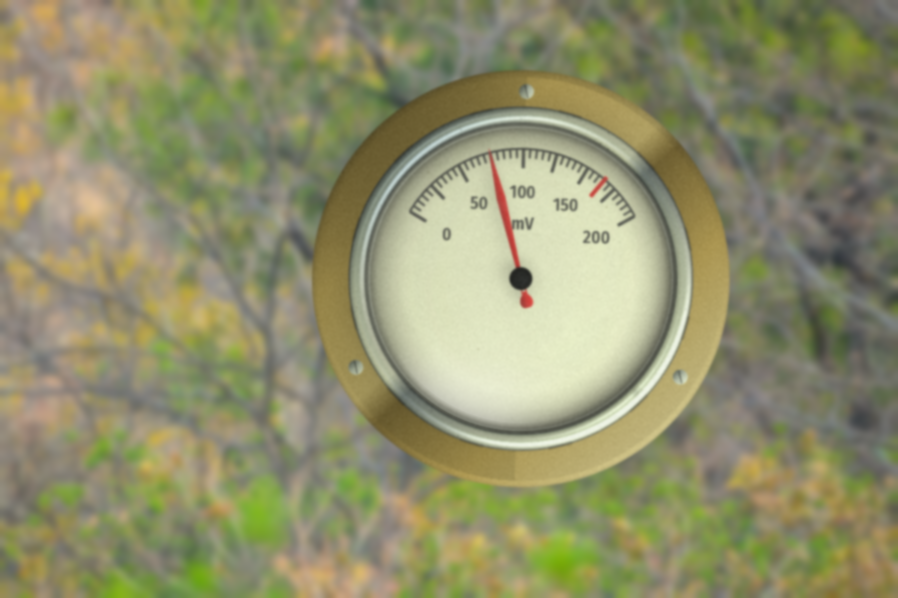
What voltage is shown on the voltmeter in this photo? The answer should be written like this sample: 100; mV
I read 75; mV
